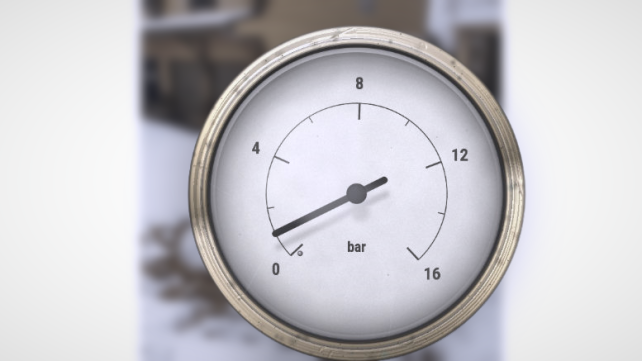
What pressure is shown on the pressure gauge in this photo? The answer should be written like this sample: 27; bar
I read 1; bar
